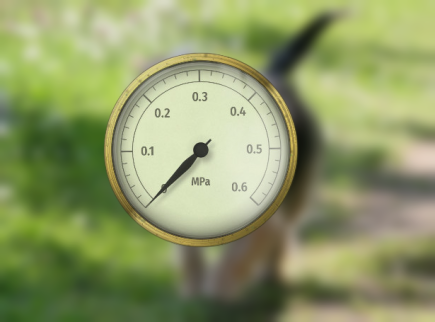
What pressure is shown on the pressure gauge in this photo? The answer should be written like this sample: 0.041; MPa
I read 0; MPa
